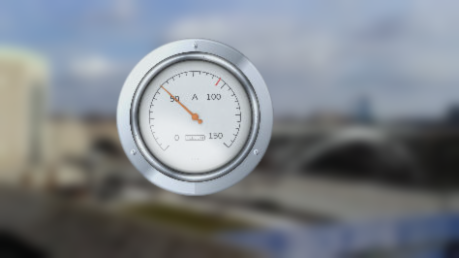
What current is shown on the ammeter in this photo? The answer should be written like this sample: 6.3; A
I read 50; A
